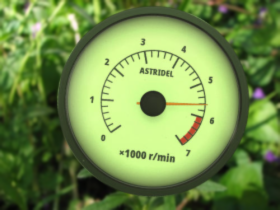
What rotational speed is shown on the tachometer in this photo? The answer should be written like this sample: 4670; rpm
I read 5600; rpm
